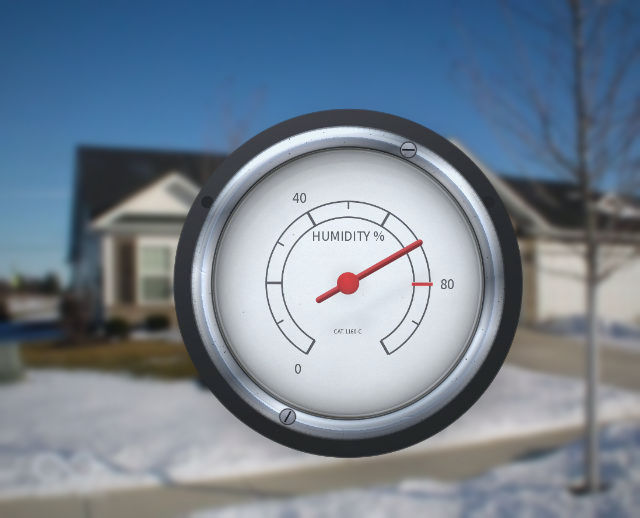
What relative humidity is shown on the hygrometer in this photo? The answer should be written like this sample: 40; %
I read 70; %
